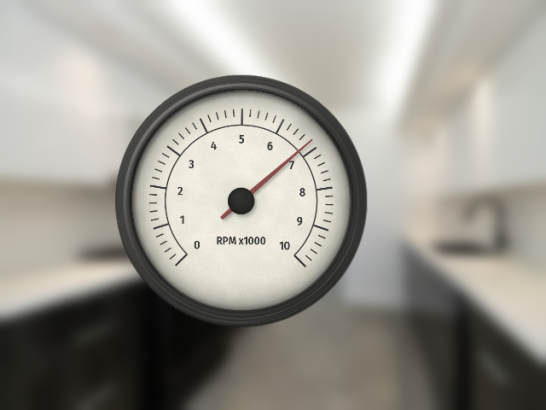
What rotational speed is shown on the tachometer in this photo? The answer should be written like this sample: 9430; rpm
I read 6800; rpm
